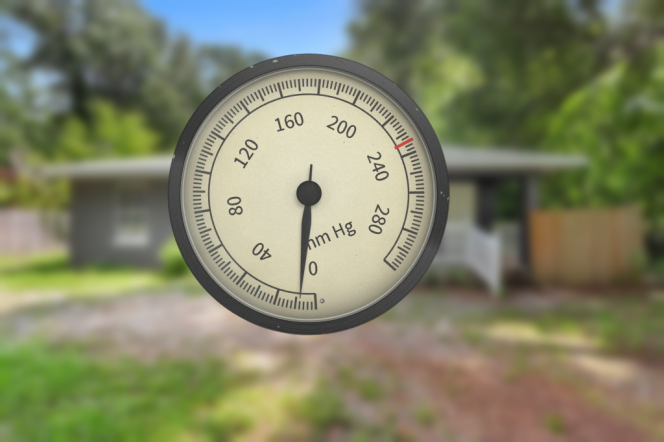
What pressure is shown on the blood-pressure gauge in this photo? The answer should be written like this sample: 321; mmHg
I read 8; mmHg
